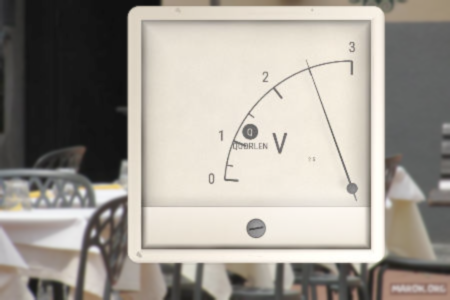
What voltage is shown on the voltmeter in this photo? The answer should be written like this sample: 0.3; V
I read 2.5; V
